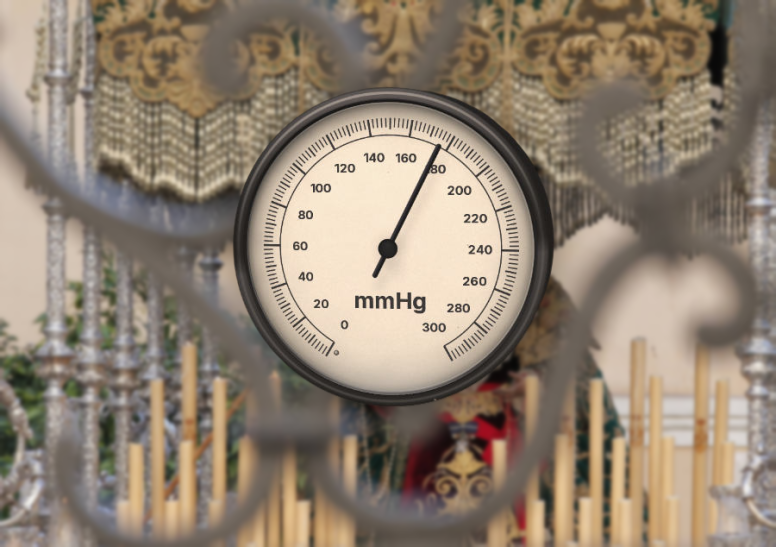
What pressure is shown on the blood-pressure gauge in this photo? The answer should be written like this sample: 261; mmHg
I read 176; mmHg
